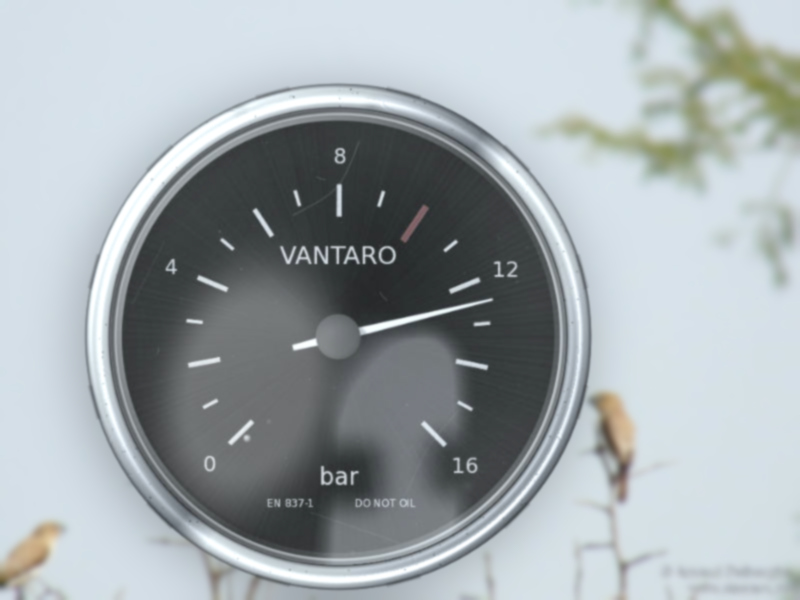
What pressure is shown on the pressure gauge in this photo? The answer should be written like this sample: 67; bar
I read 12.5; bar
